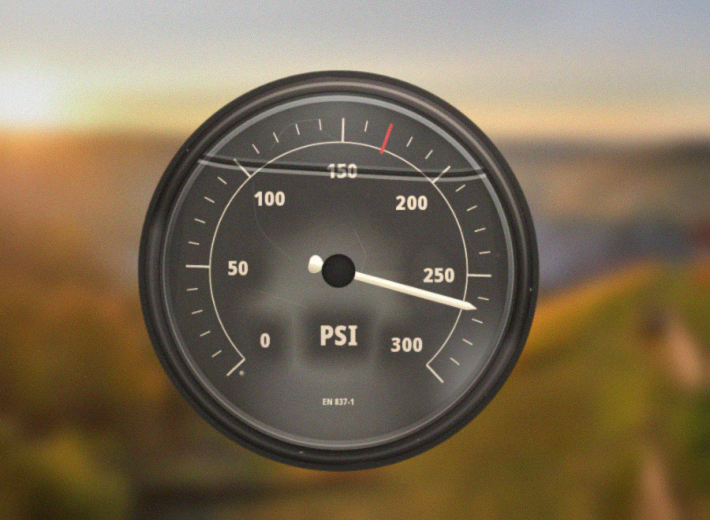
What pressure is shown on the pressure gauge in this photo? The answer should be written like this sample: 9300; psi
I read 265; psi
